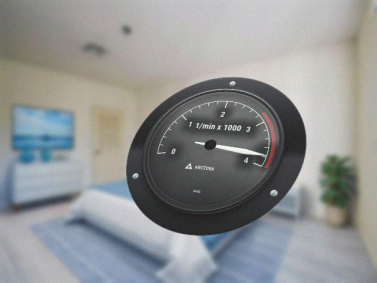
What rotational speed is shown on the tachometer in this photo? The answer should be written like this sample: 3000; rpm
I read 3800; rpm
